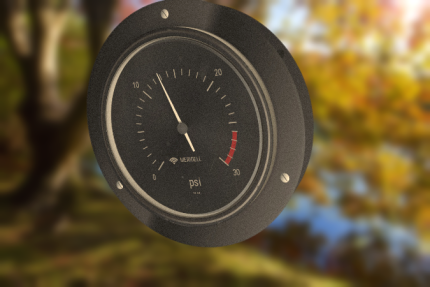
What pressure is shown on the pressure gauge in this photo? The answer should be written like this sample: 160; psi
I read 13; psi
